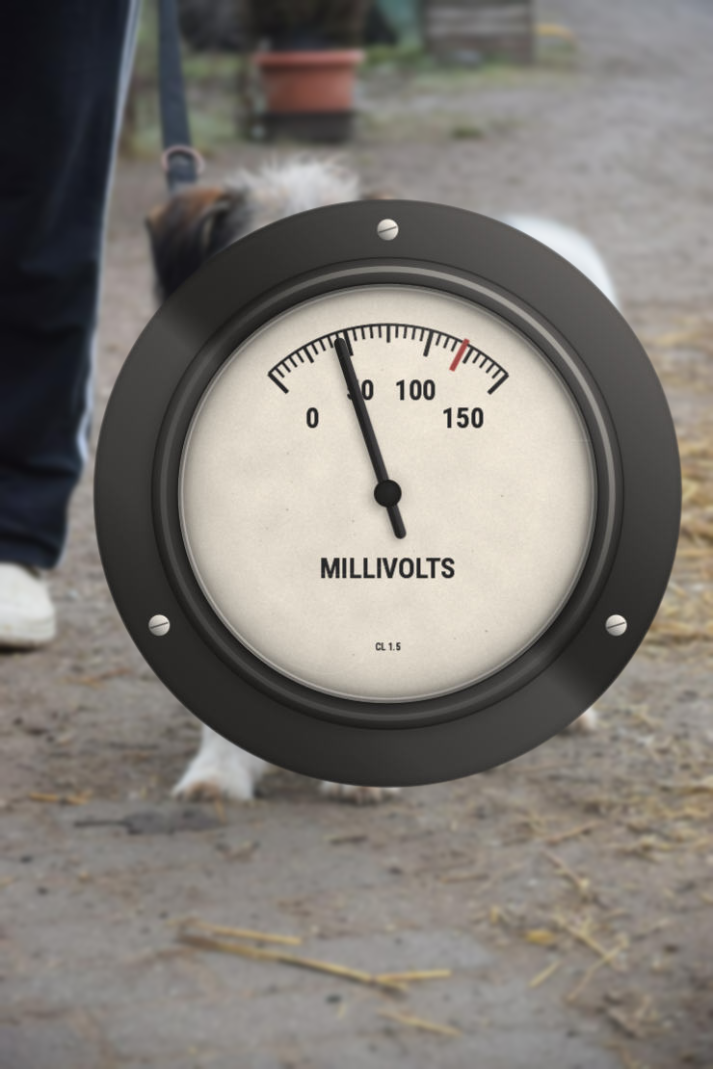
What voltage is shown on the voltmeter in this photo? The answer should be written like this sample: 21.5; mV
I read 45; mV
